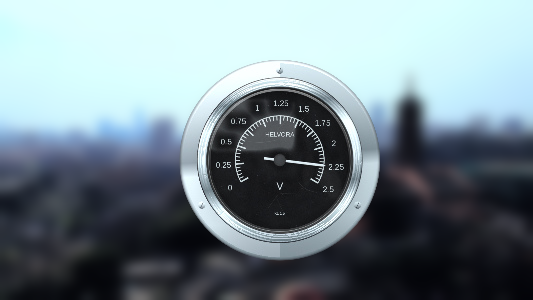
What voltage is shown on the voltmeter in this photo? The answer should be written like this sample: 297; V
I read 2.25; V
